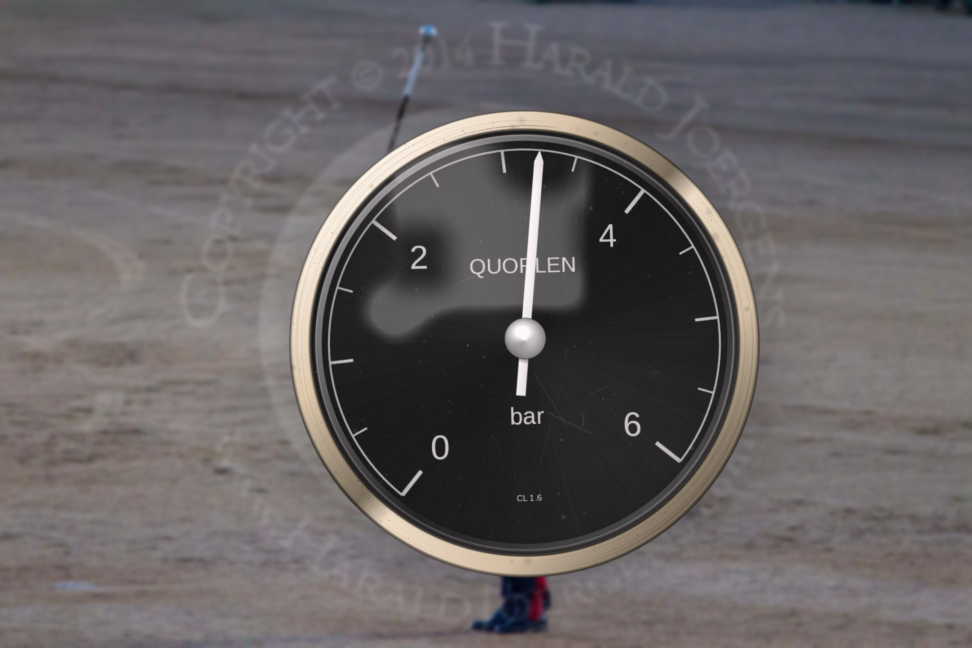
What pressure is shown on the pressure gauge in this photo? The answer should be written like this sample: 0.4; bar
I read 3.25; bar
